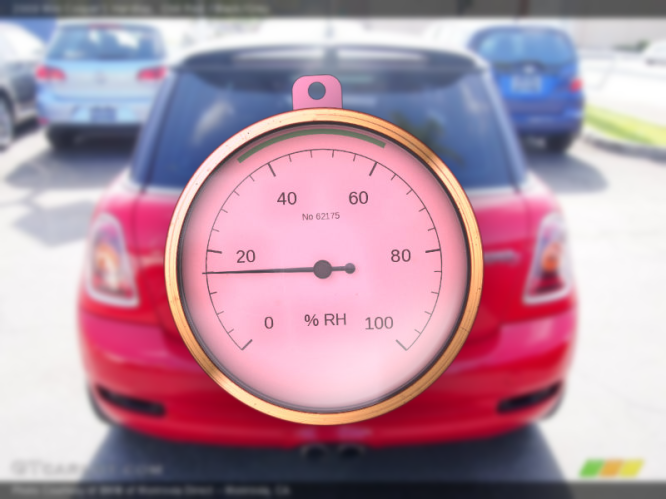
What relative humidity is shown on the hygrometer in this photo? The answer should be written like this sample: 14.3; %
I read 16; %
